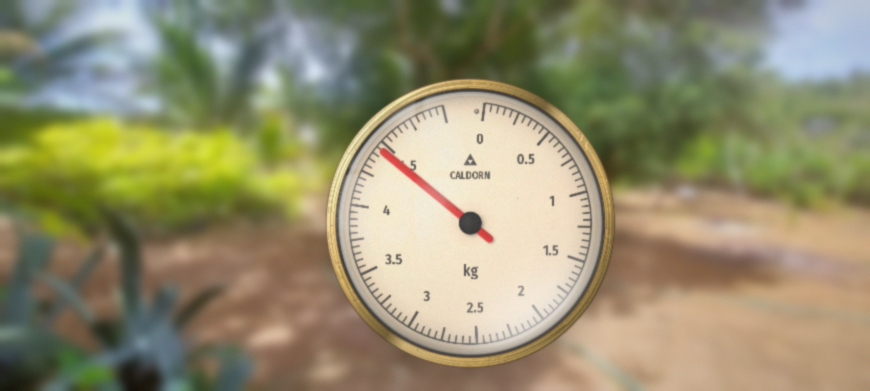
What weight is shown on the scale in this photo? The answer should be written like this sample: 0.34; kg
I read 4.45; kg
